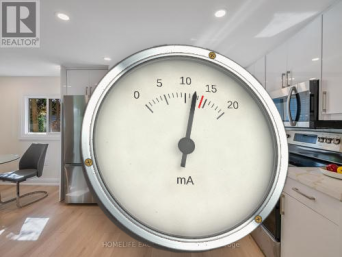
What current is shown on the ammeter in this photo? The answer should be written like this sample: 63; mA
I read 12; mA
